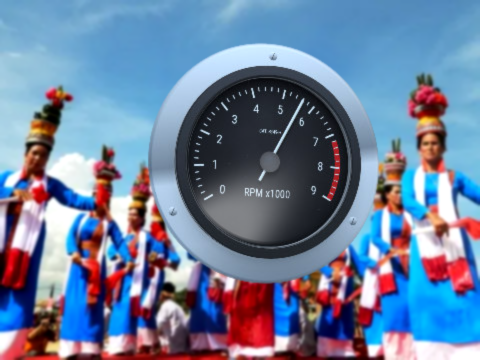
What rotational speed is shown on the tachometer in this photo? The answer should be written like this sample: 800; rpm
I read 5600; rpm
